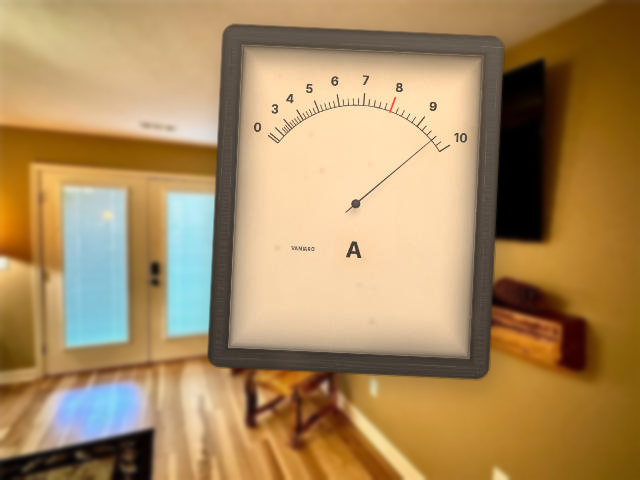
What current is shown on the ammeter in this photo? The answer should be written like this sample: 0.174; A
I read 9.6; A
